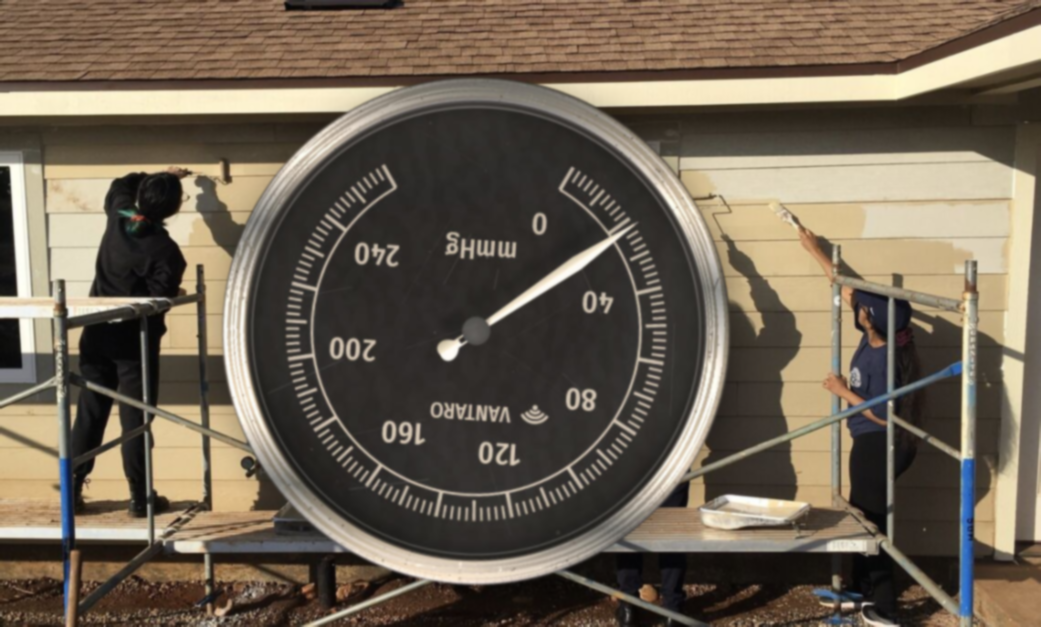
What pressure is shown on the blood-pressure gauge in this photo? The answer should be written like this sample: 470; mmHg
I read 22; mmHg
